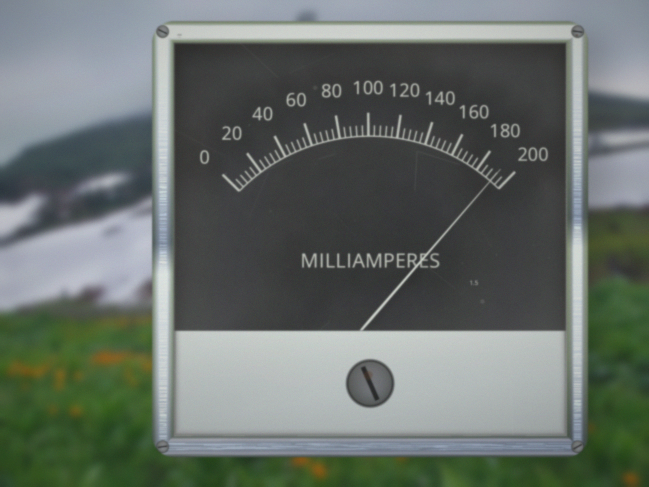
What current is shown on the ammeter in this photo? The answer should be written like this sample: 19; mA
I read 192; mA
